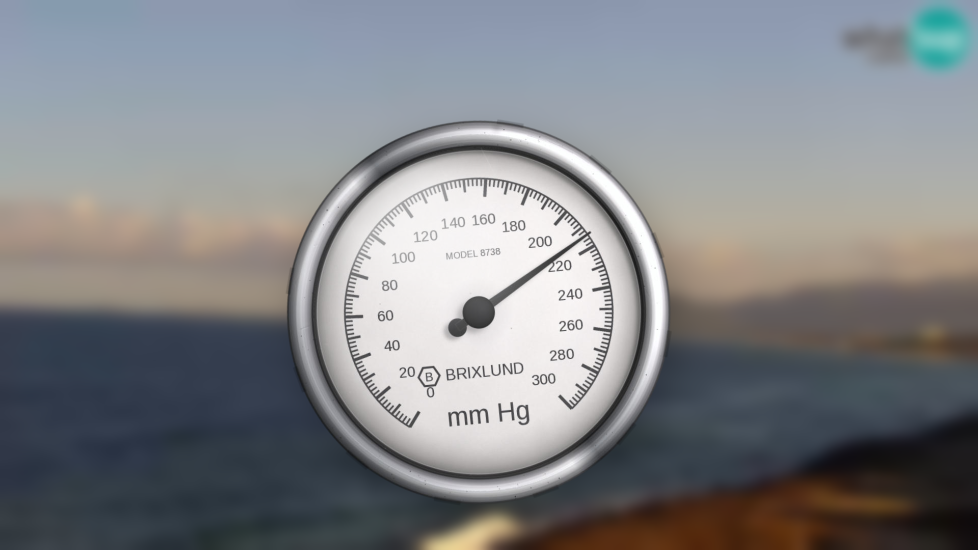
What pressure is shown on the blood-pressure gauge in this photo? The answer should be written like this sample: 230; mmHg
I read 214; mmHg
